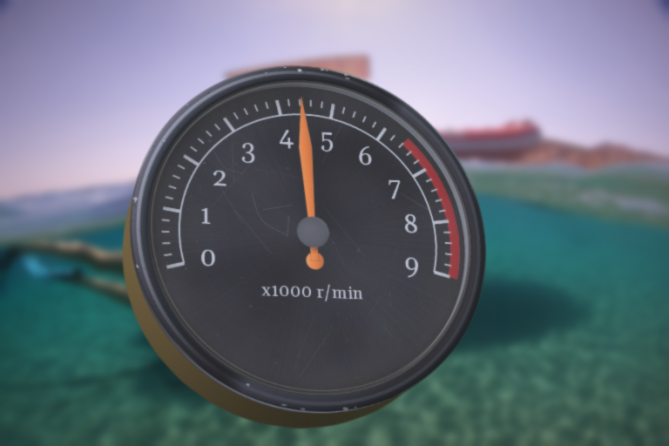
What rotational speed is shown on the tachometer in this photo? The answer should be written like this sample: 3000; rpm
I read 4400; rpm
